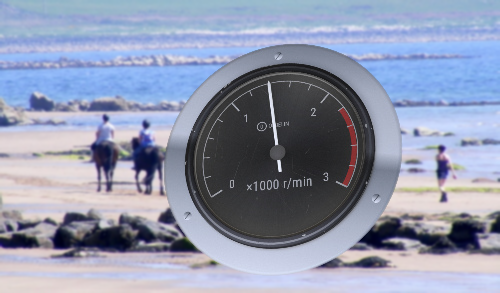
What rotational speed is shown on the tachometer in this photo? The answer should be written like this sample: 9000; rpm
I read 1400; rpm
